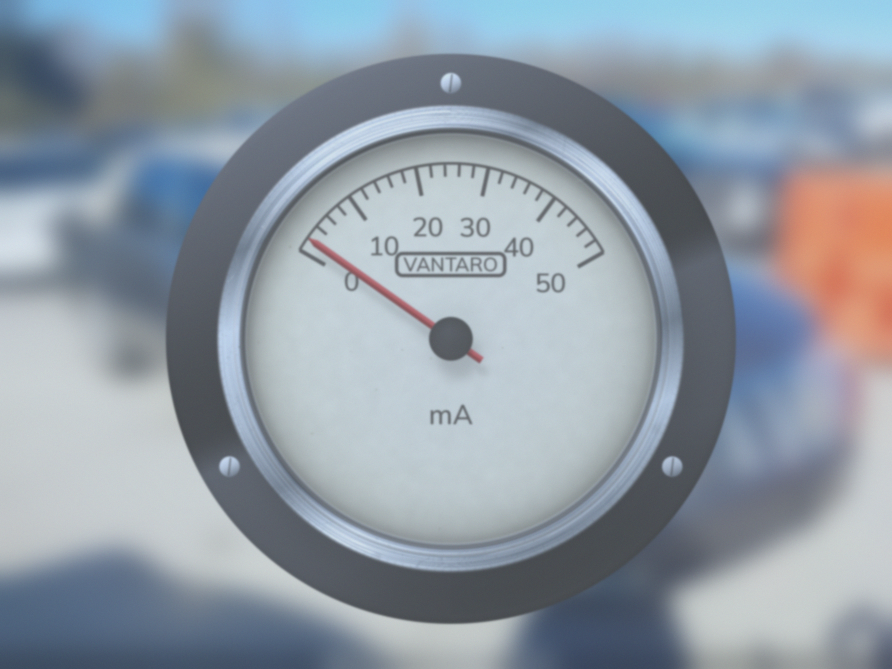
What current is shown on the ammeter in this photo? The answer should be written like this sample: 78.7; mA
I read 2; mA
